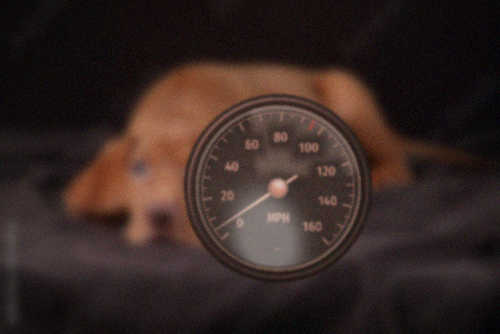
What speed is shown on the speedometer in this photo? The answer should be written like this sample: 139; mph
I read 5; mph
